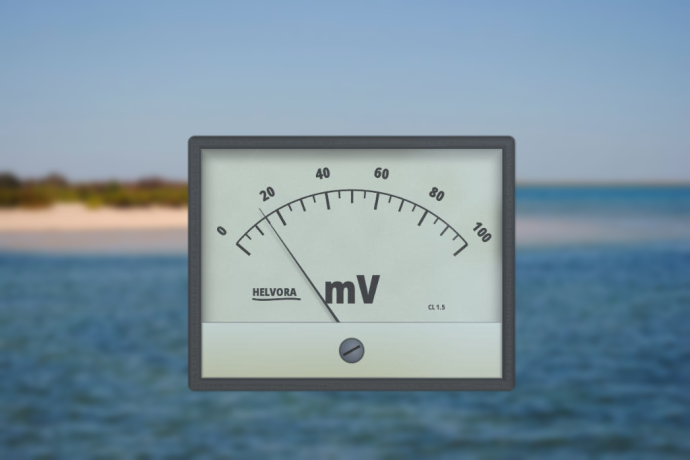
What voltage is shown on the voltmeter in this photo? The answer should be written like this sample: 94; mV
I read 15; mV
